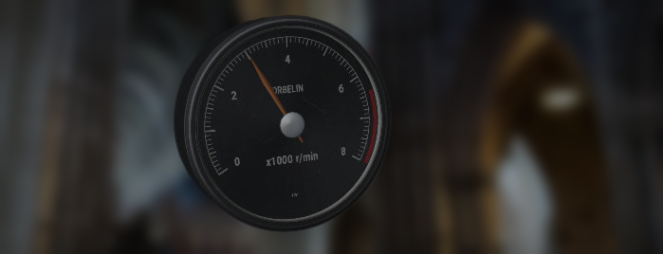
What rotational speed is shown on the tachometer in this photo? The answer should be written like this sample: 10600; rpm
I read 3000; rpm
